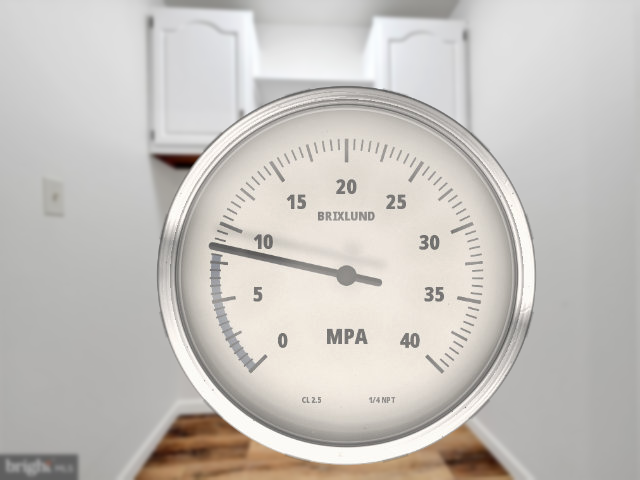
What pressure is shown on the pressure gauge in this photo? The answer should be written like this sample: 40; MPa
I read 8.5; MPa
